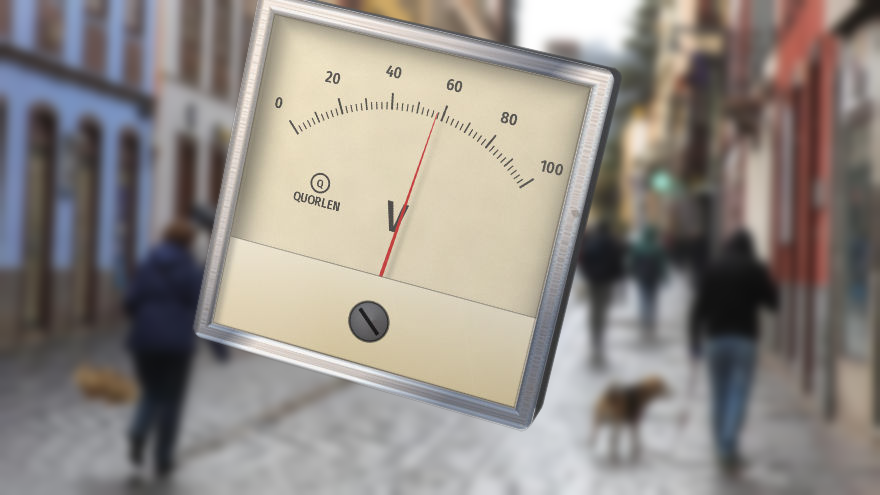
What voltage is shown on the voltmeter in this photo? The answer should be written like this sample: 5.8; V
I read 58; V
